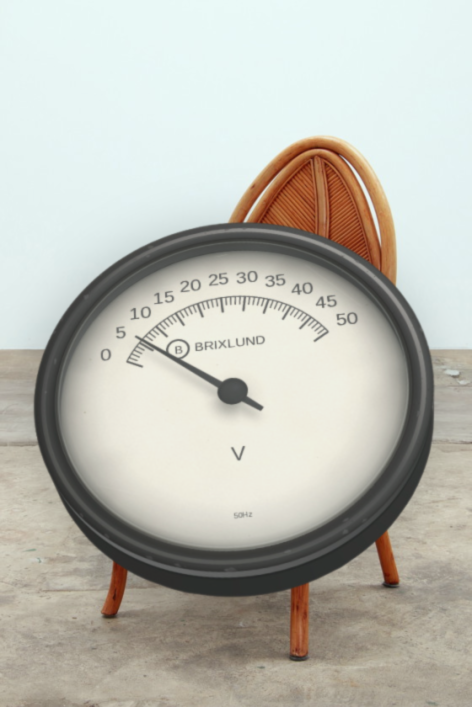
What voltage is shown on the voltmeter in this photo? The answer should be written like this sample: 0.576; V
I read 5; V
